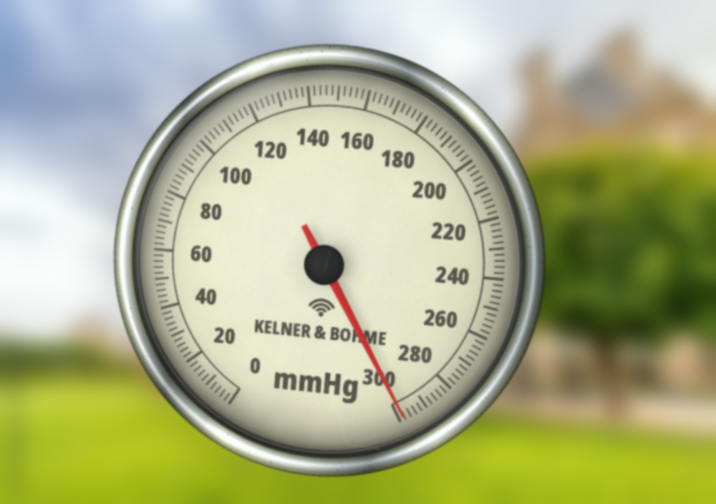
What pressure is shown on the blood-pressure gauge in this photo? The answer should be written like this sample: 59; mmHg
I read 298; mmHg
